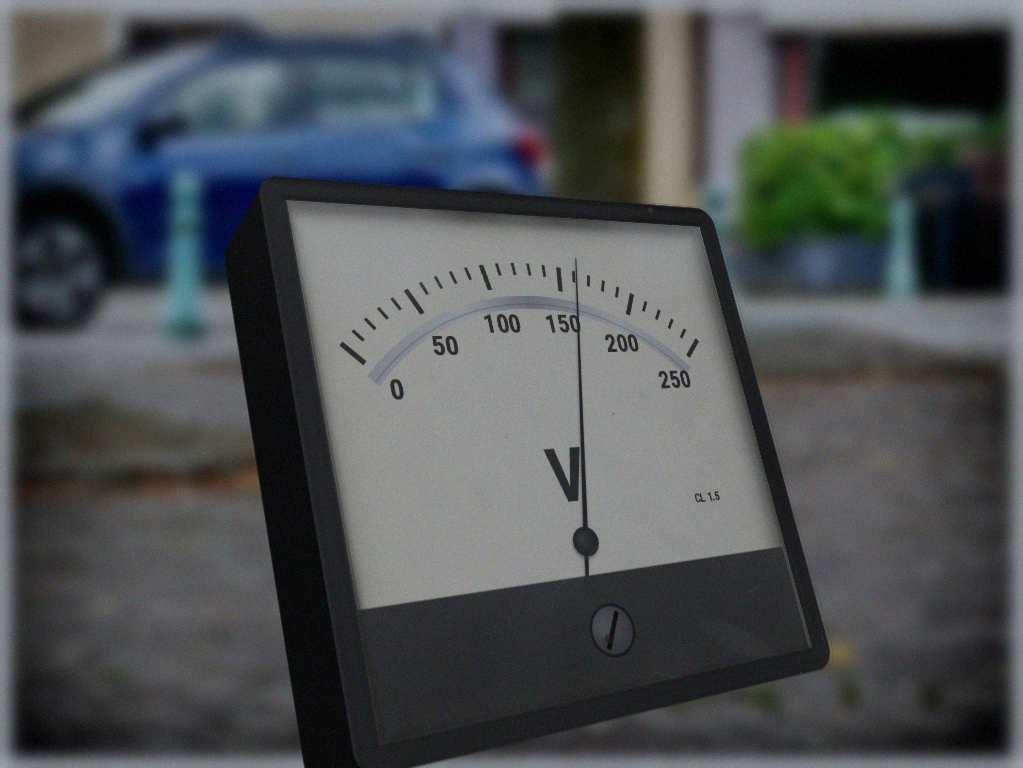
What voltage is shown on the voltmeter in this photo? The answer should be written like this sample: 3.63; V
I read 160; V
